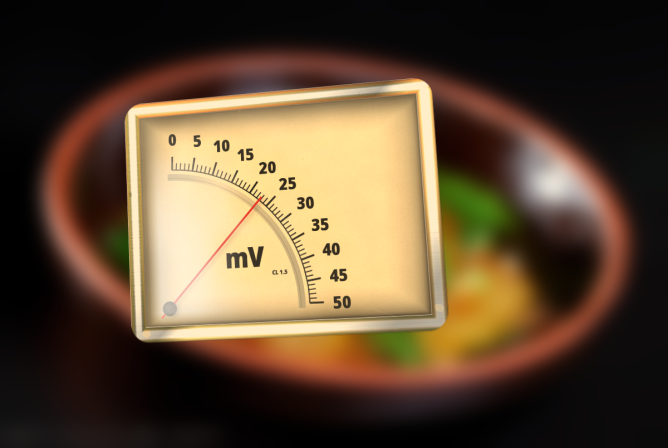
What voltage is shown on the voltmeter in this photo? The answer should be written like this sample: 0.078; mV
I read 23; mV
